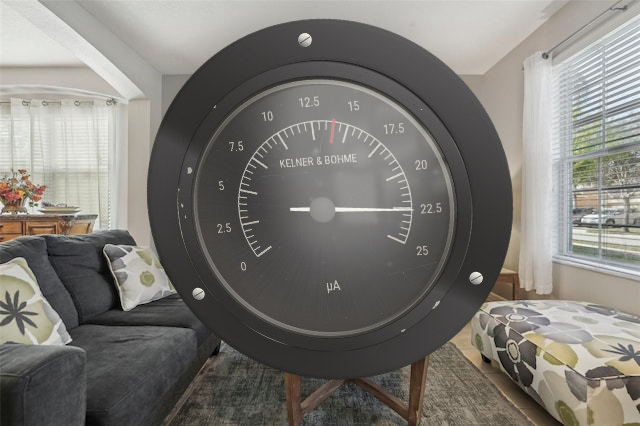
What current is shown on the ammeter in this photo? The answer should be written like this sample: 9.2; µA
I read 22.5; µA
